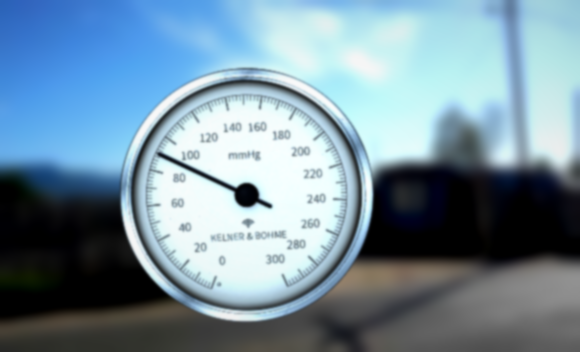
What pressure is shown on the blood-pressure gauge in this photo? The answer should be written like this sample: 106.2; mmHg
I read 90; mmHg
